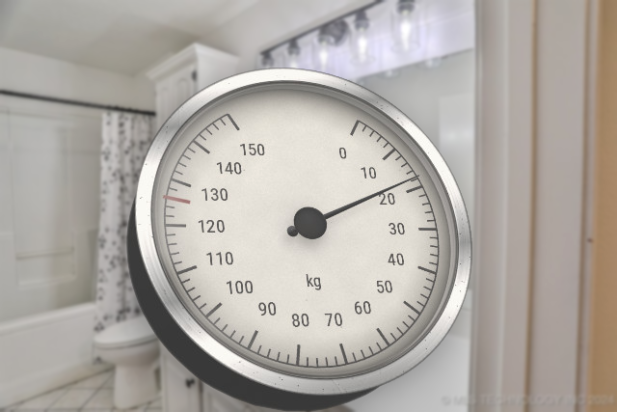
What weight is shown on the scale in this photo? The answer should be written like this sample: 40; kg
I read 18; kg
